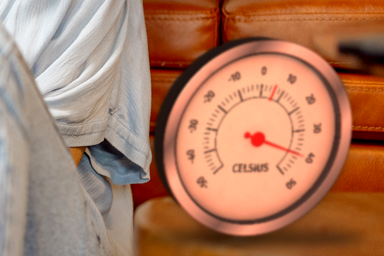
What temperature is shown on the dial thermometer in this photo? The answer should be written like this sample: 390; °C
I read 40; °C
